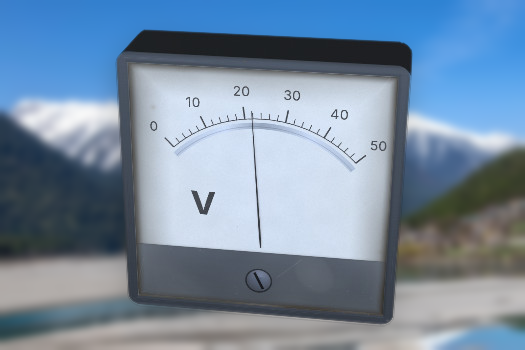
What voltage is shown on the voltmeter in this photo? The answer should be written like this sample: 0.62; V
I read 22; V
